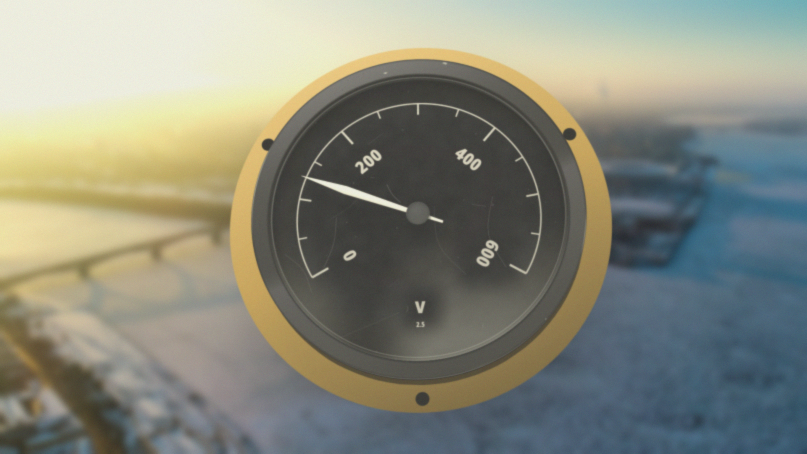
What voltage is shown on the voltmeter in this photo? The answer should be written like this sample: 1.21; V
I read 125; V
